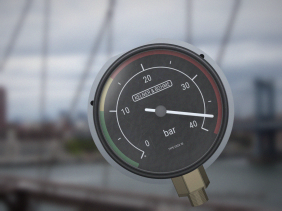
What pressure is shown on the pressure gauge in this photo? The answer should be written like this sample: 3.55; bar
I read 37.5; bar
